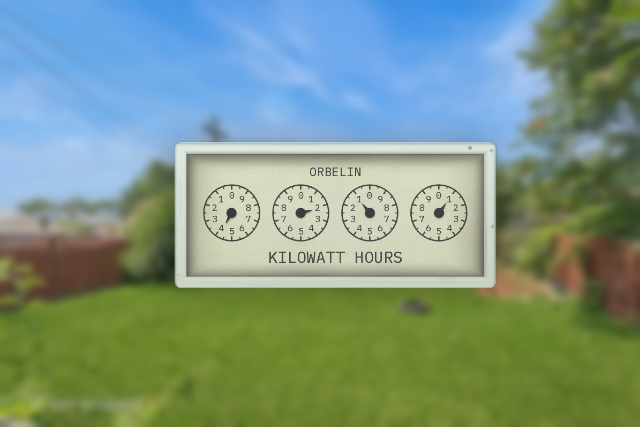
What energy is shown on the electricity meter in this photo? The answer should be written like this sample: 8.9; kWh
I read 4211; kWh
